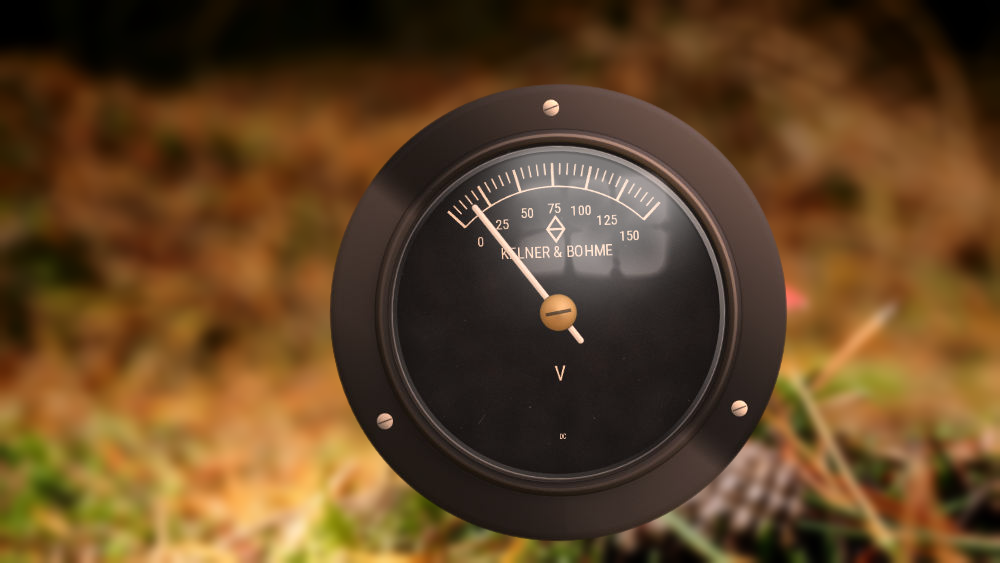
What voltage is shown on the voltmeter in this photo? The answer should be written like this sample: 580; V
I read 15; V
